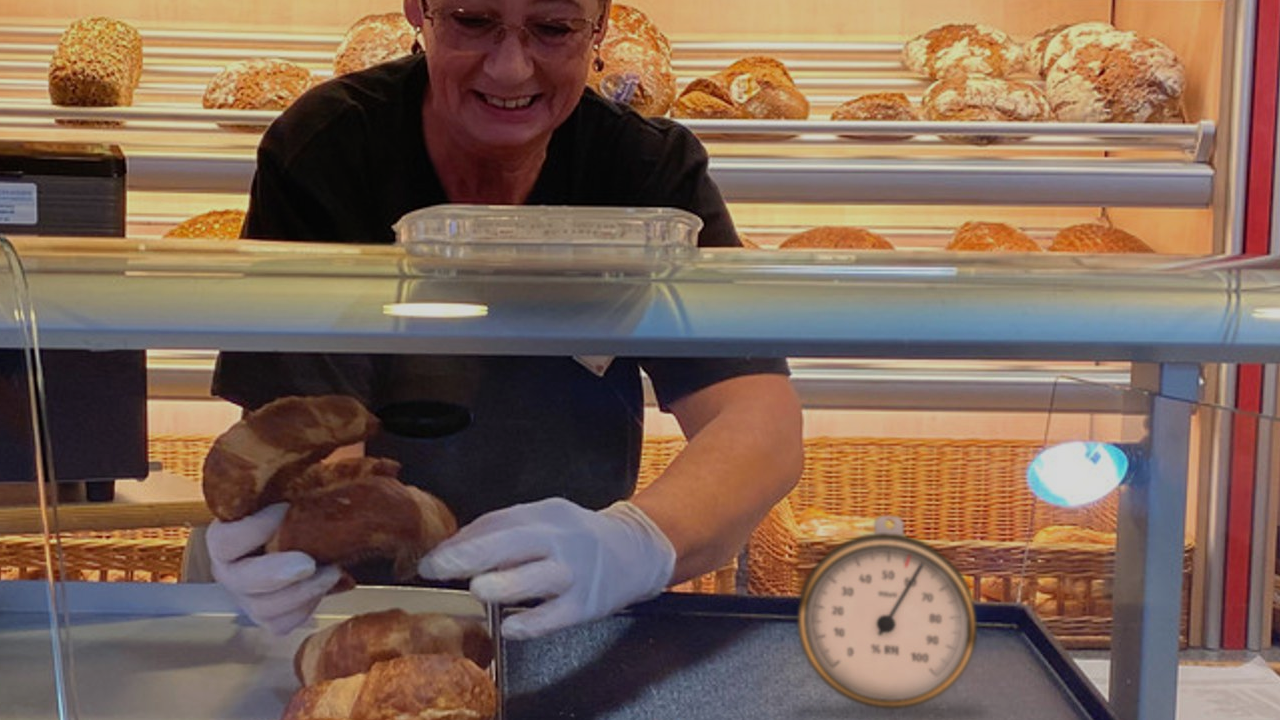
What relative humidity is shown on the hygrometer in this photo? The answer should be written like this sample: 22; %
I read 60; %
